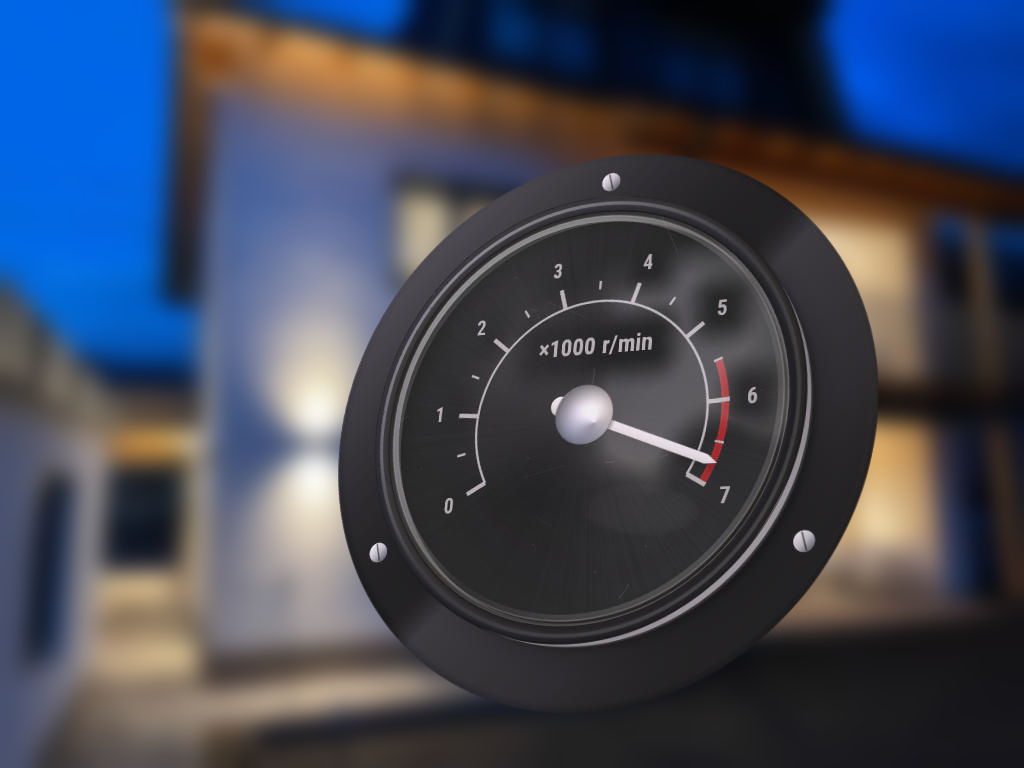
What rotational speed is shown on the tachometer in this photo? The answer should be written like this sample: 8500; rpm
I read 6750; rpm
